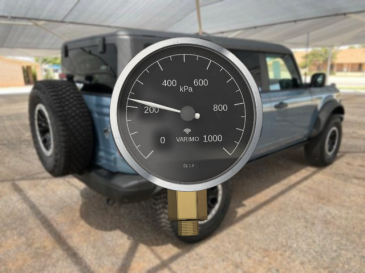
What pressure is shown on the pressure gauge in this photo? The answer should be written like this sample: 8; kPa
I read 225; kPa
